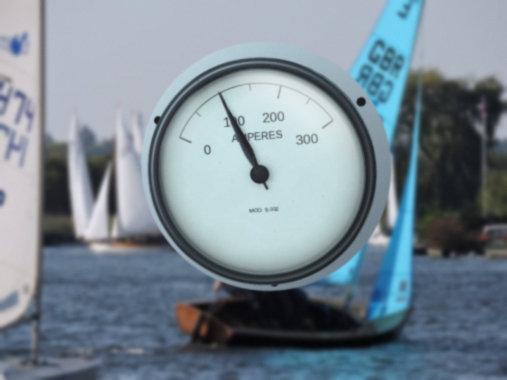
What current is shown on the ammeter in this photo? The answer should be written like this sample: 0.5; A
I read 100; A
